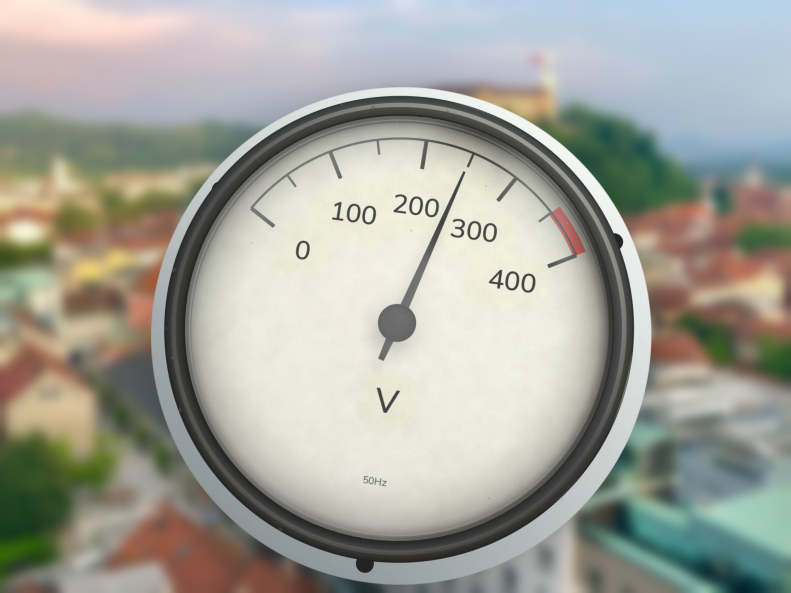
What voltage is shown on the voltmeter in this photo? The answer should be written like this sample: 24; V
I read 250; V
